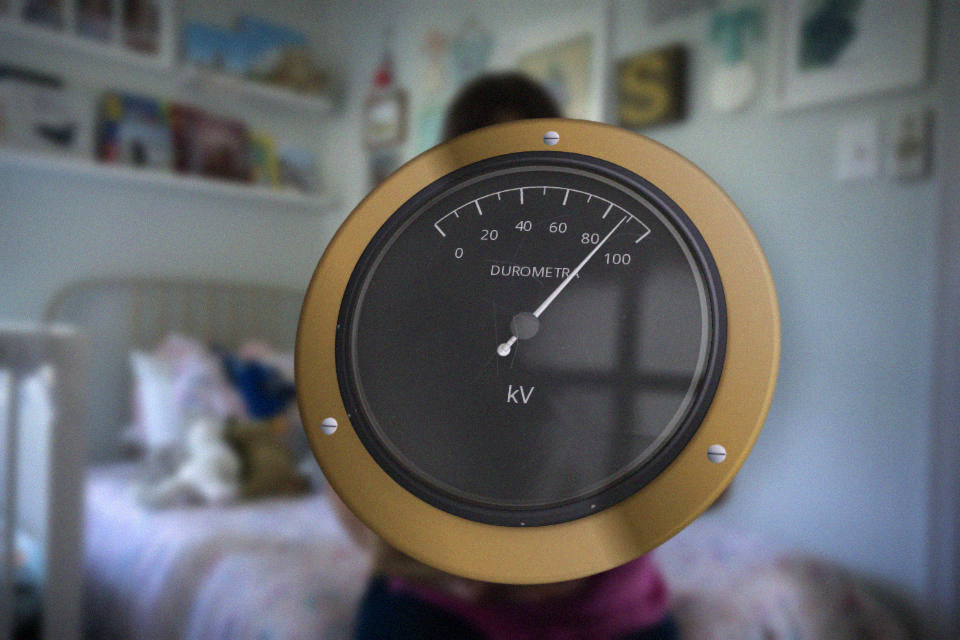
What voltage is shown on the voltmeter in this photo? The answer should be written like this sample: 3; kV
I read 90; kV
